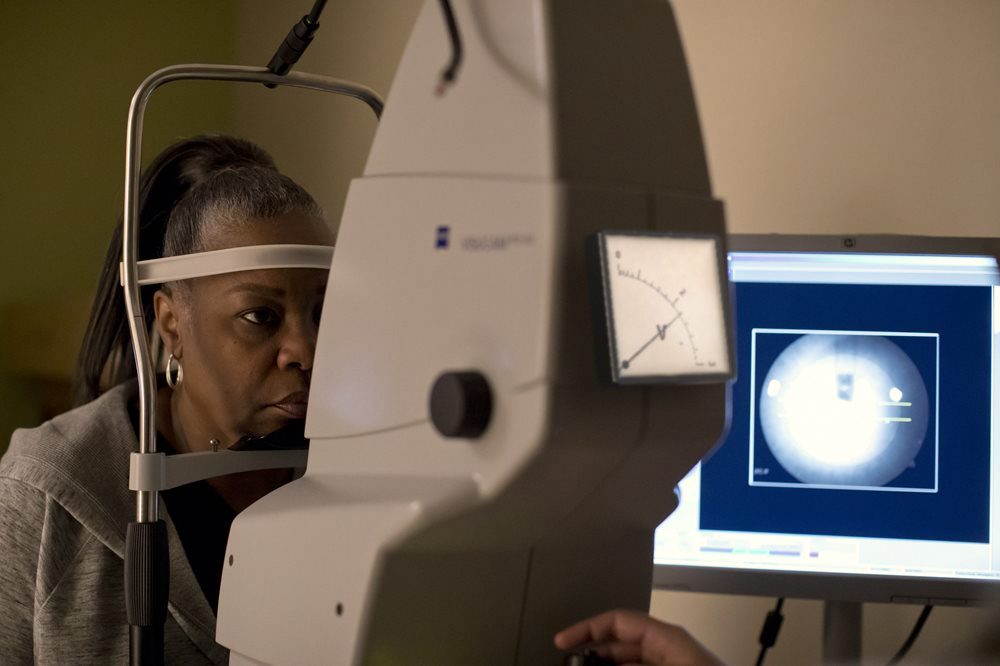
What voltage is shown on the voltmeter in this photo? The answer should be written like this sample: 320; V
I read 2.2; V
